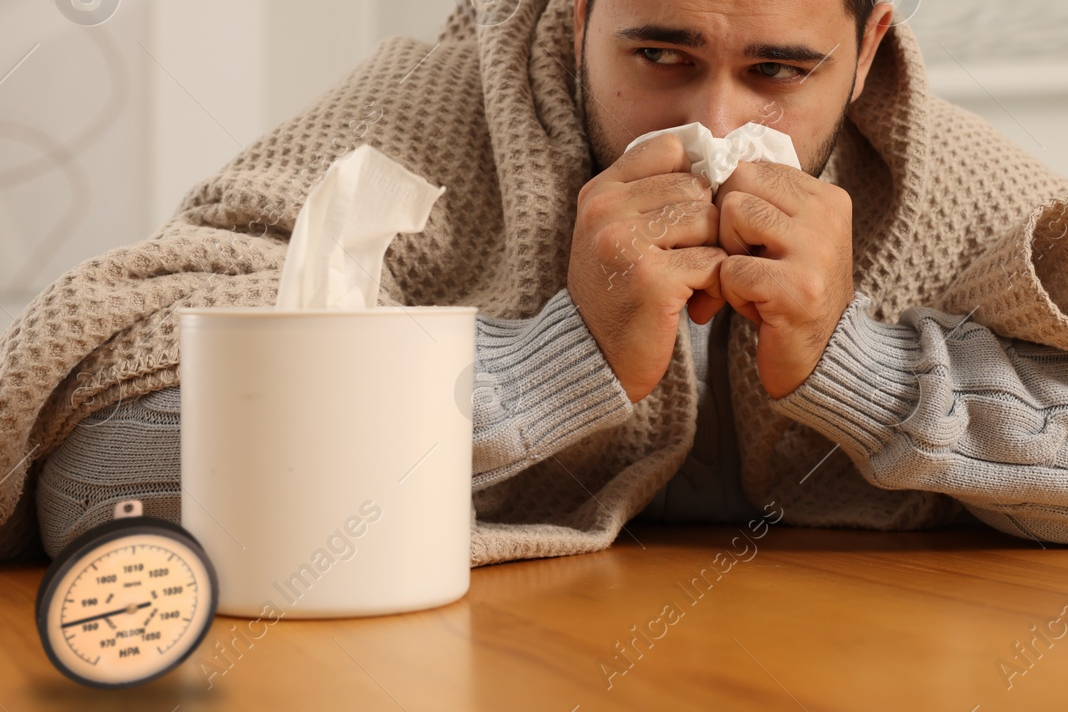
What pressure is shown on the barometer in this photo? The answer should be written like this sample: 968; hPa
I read 984; hPa
